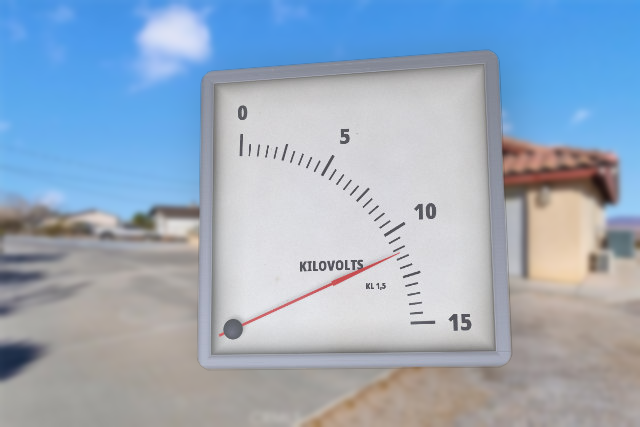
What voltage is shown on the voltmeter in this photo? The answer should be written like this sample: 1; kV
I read 11.25; kV
